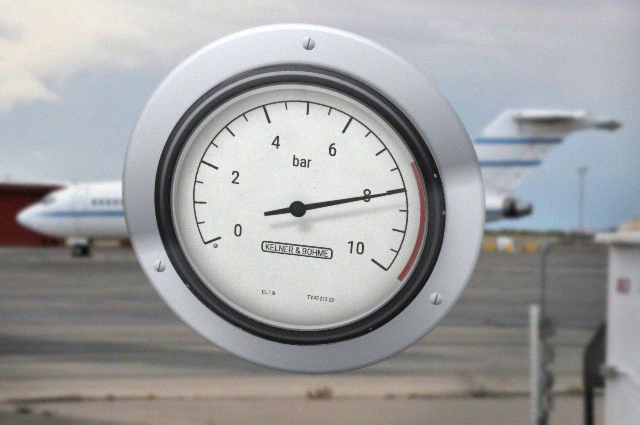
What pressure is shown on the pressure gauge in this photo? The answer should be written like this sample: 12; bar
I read 8; bar
